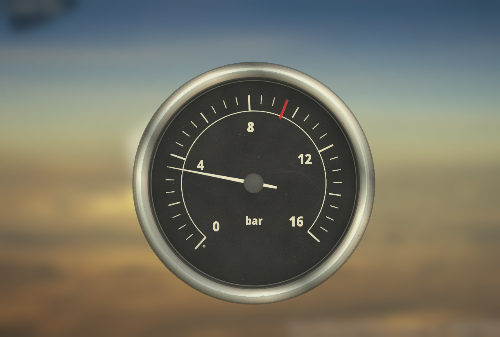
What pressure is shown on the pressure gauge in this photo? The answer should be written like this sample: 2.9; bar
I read 3.5; bar
